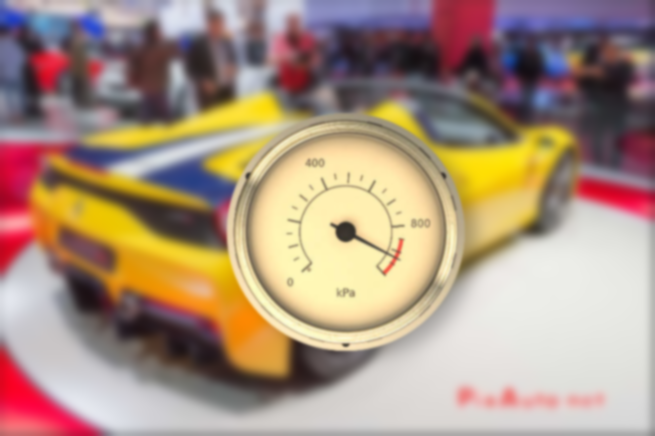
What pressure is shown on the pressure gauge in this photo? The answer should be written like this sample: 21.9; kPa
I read 925; kPa
